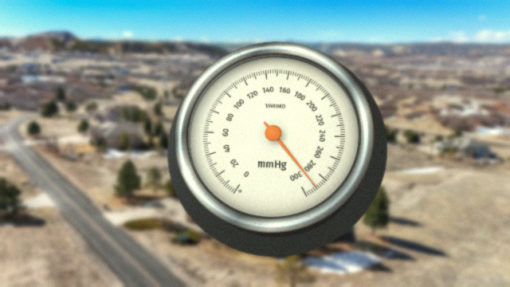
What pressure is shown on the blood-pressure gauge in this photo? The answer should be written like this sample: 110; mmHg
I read 290; mmHg
